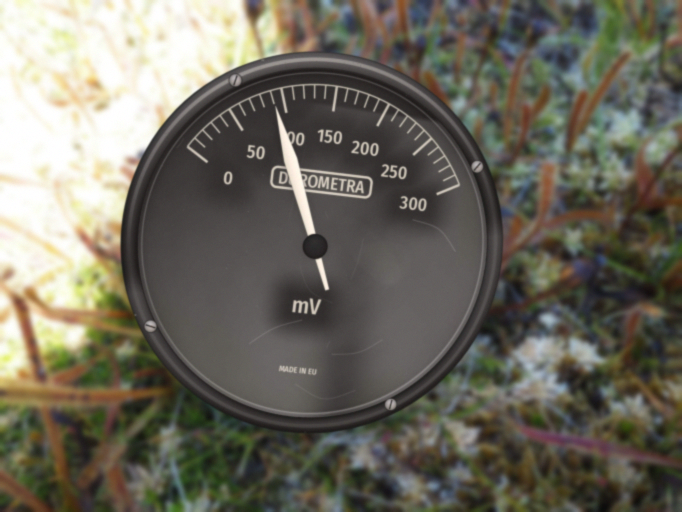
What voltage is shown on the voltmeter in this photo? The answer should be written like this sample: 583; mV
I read 90; mV
